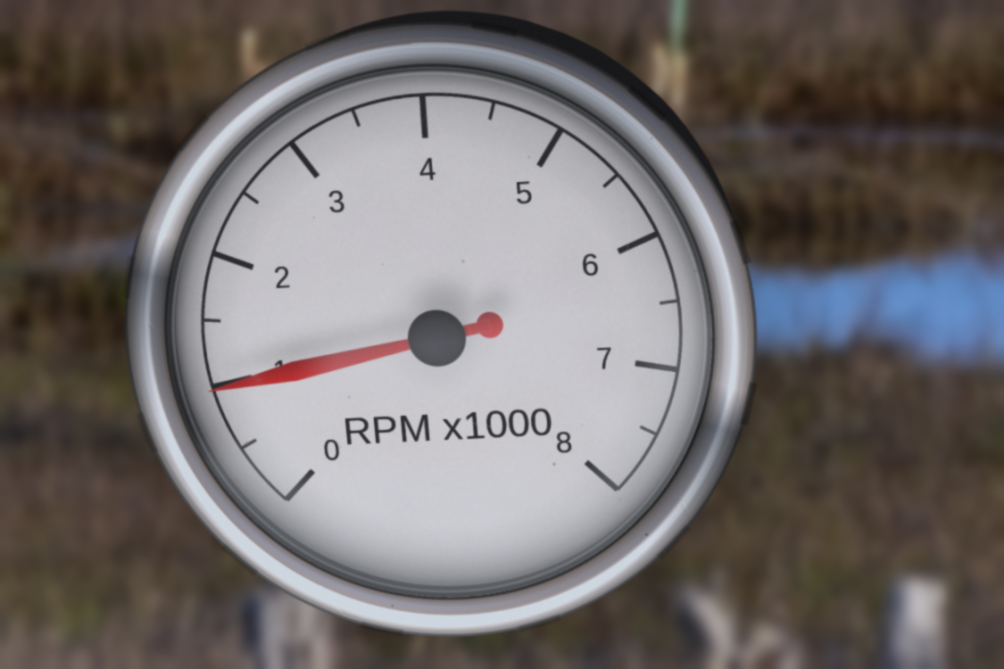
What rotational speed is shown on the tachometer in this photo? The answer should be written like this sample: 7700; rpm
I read 1000; rpm
